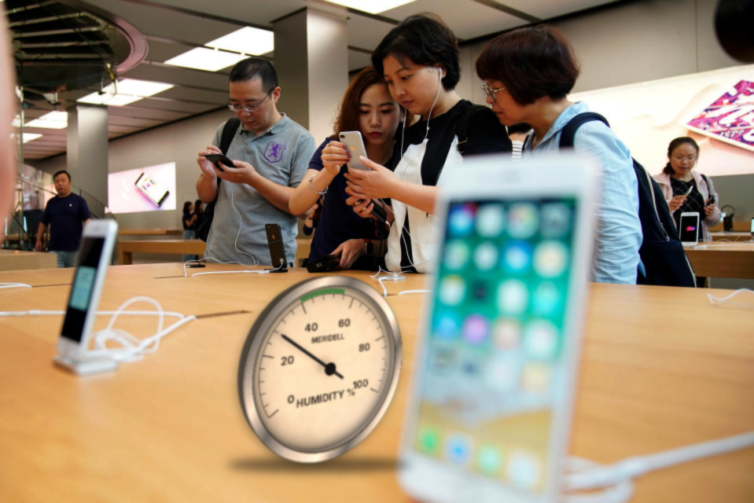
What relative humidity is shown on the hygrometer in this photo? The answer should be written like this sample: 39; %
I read 28; %
